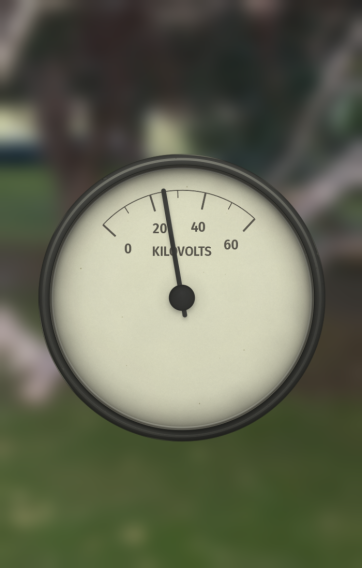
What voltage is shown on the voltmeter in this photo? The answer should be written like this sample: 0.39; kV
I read 25; kV
